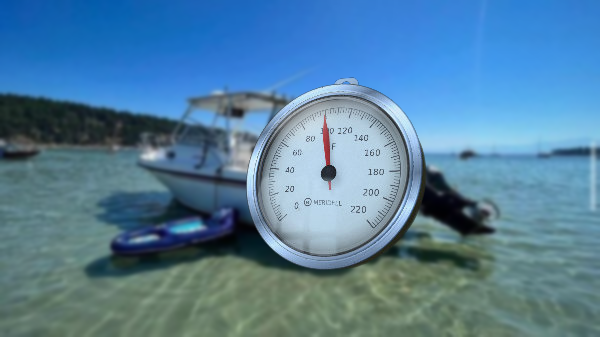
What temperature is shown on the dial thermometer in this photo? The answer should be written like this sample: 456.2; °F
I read 100; °F
